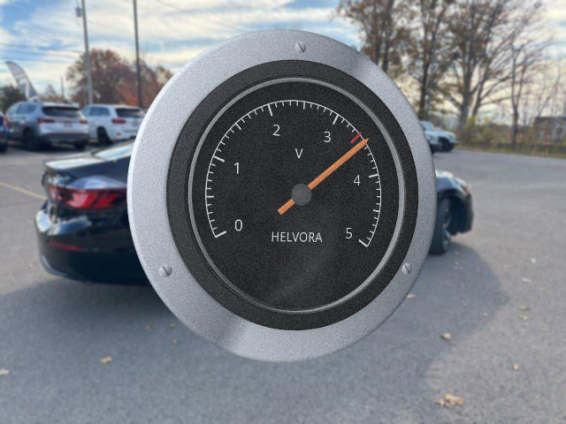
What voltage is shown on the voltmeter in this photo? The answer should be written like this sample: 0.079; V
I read 3.5; V
